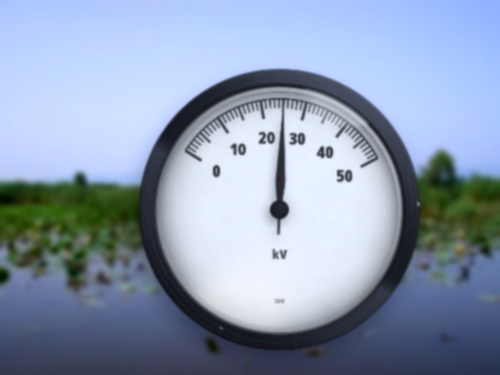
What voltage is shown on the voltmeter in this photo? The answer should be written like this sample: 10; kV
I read 25; kV
